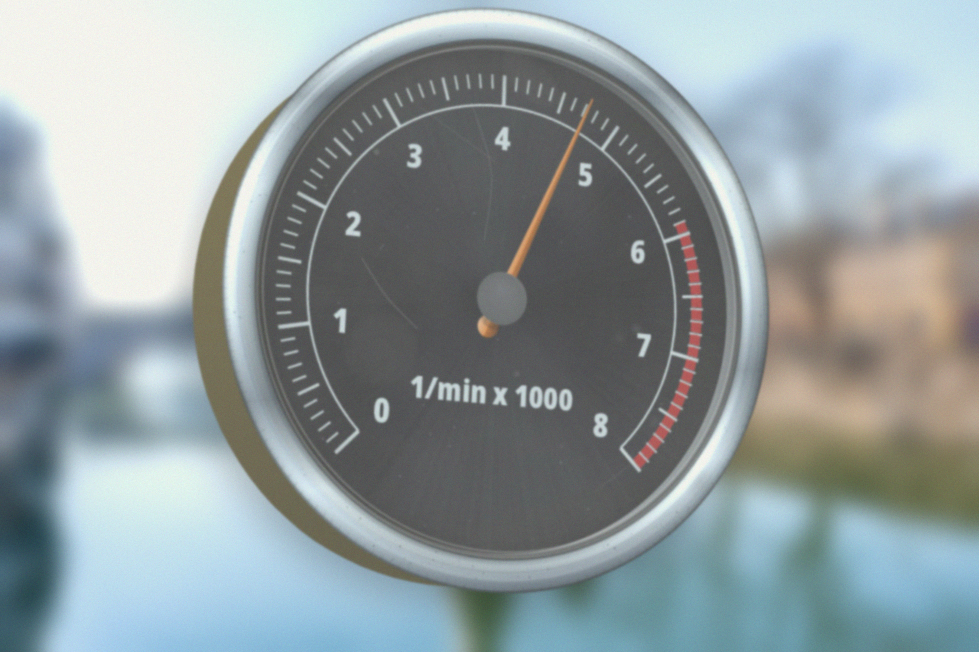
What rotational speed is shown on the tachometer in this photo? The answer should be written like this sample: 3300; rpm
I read 4700; rpm
